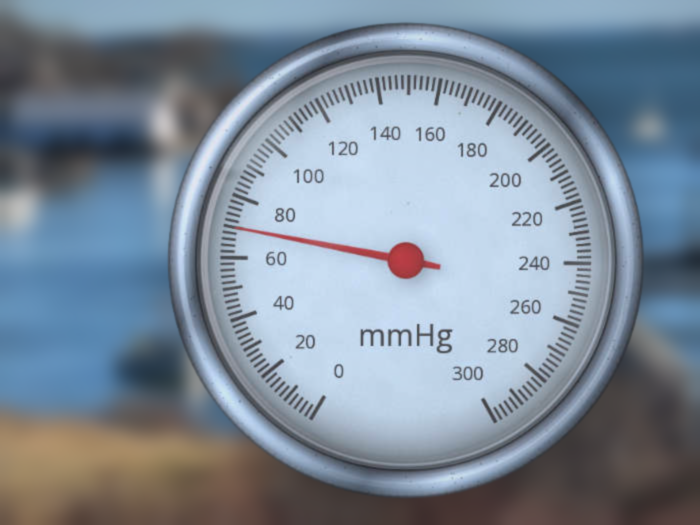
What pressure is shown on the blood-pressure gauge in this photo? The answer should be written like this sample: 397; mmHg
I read 70; mmHg
